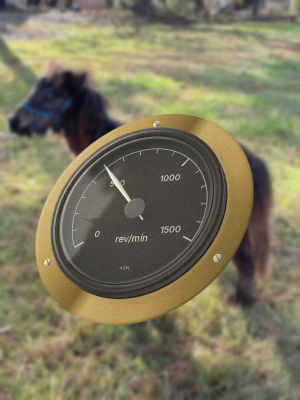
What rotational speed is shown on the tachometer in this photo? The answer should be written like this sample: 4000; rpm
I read 500; rpm
